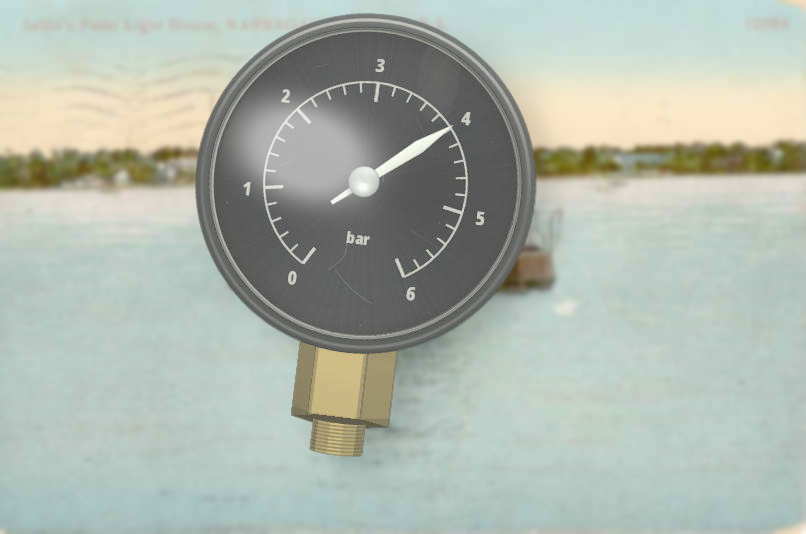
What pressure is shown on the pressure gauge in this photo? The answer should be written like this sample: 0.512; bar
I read 4; bar
